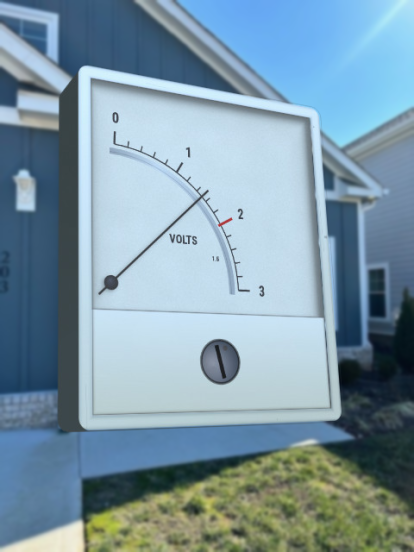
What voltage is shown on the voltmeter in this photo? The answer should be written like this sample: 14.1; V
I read 1.5; V
